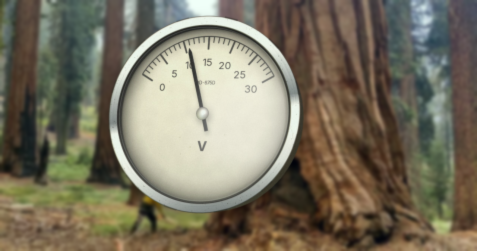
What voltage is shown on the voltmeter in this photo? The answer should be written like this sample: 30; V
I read 11; V
